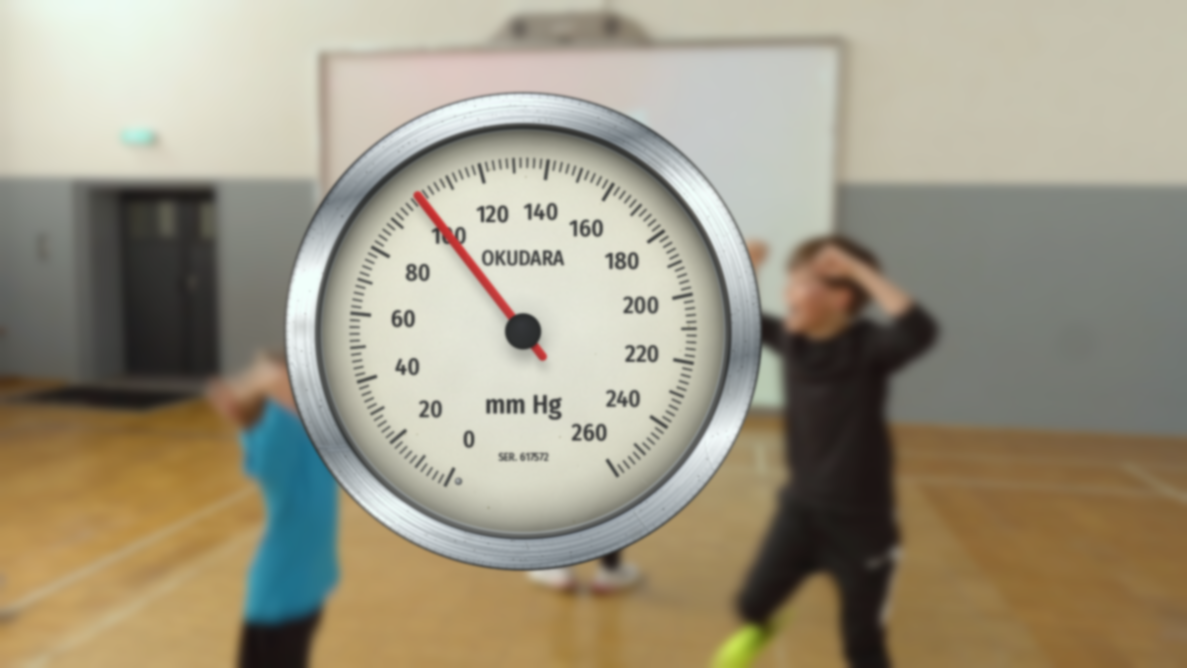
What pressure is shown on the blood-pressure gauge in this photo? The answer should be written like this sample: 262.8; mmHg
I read 100; mmHg
